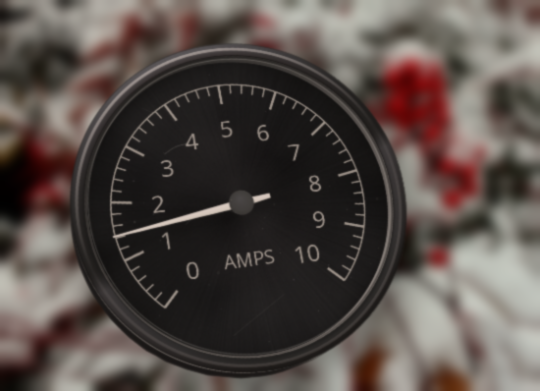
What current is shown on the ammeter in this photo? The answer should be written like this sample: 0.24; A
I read 1.4; A
